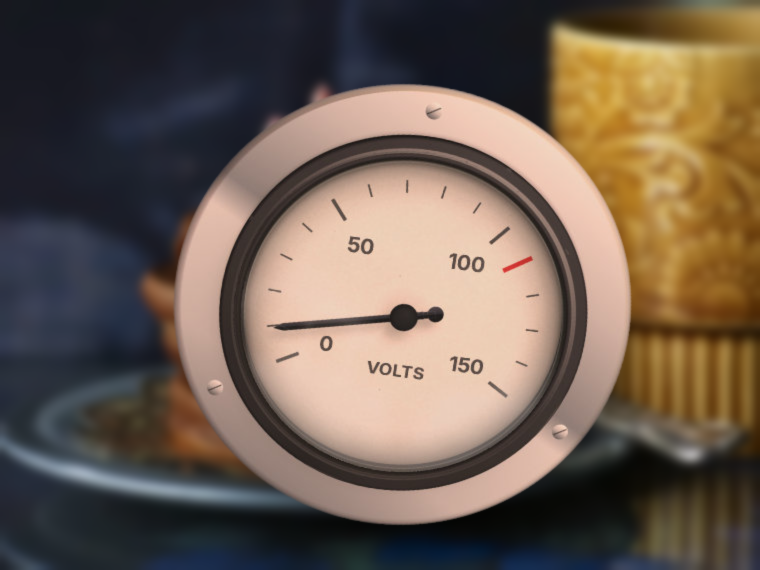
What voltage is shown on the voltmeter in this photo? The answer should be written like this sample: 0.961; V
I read 10; V
